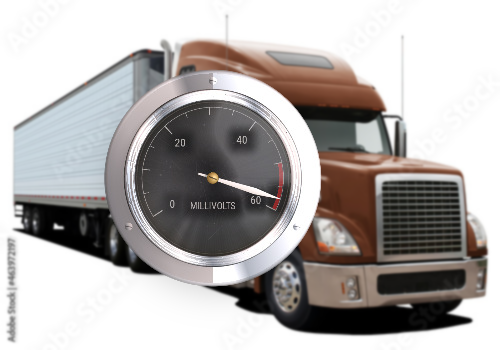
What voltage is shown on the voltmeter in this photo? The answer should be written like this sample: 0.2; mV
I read 57.5; mV
